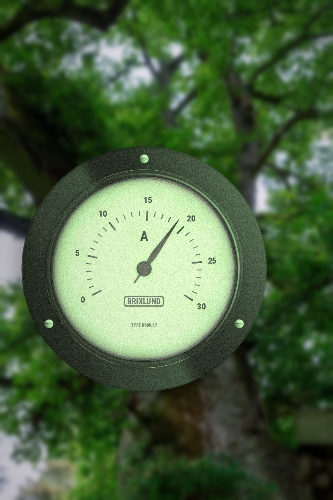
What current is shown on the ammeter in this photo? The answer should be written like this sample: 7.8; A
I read 19; A
